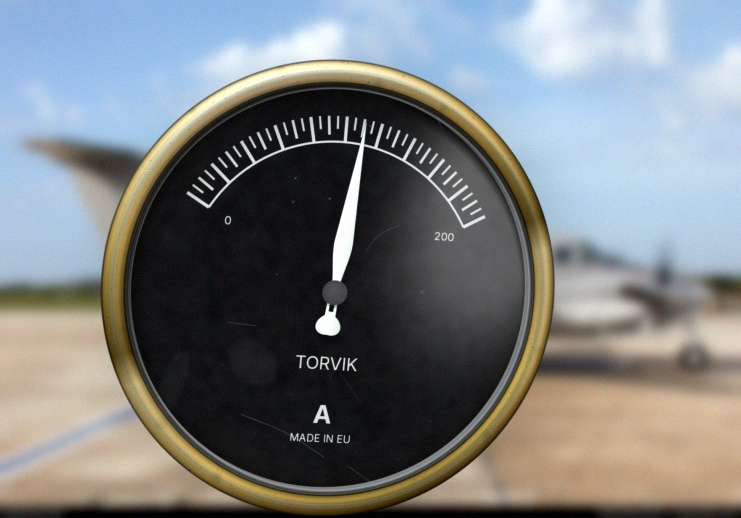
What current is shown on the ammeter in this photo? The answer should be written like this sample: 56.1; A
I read 110; A
